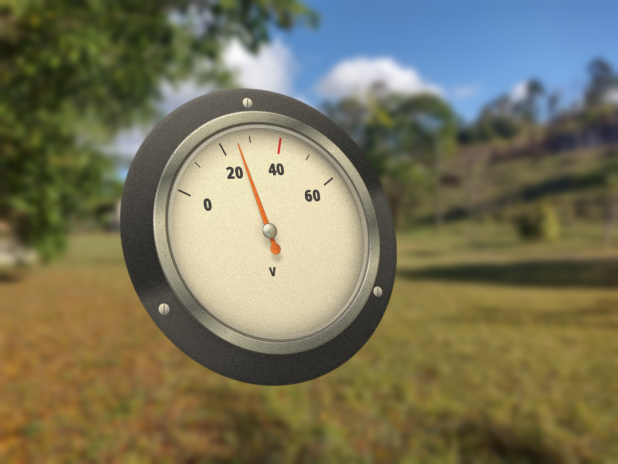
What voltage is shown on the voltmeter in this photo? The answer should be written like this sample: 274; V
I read 25; V
